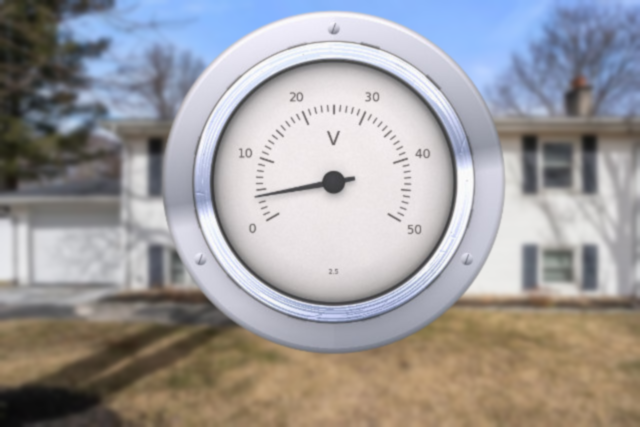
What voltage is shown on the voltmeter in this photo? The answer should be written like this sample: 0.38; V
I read 4; V
